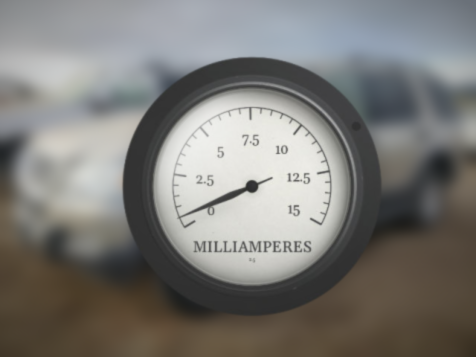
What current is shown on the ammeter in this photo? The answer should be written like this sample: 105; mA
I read 0.5; mA
